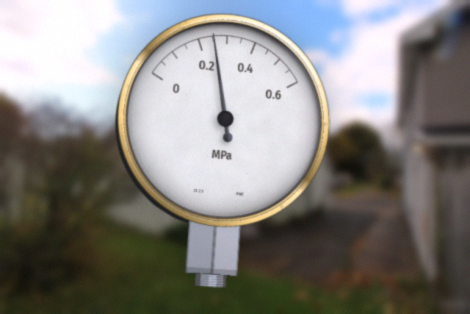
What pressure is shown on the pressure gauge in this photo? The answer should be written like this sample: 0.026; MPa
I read 0.25; MPa
